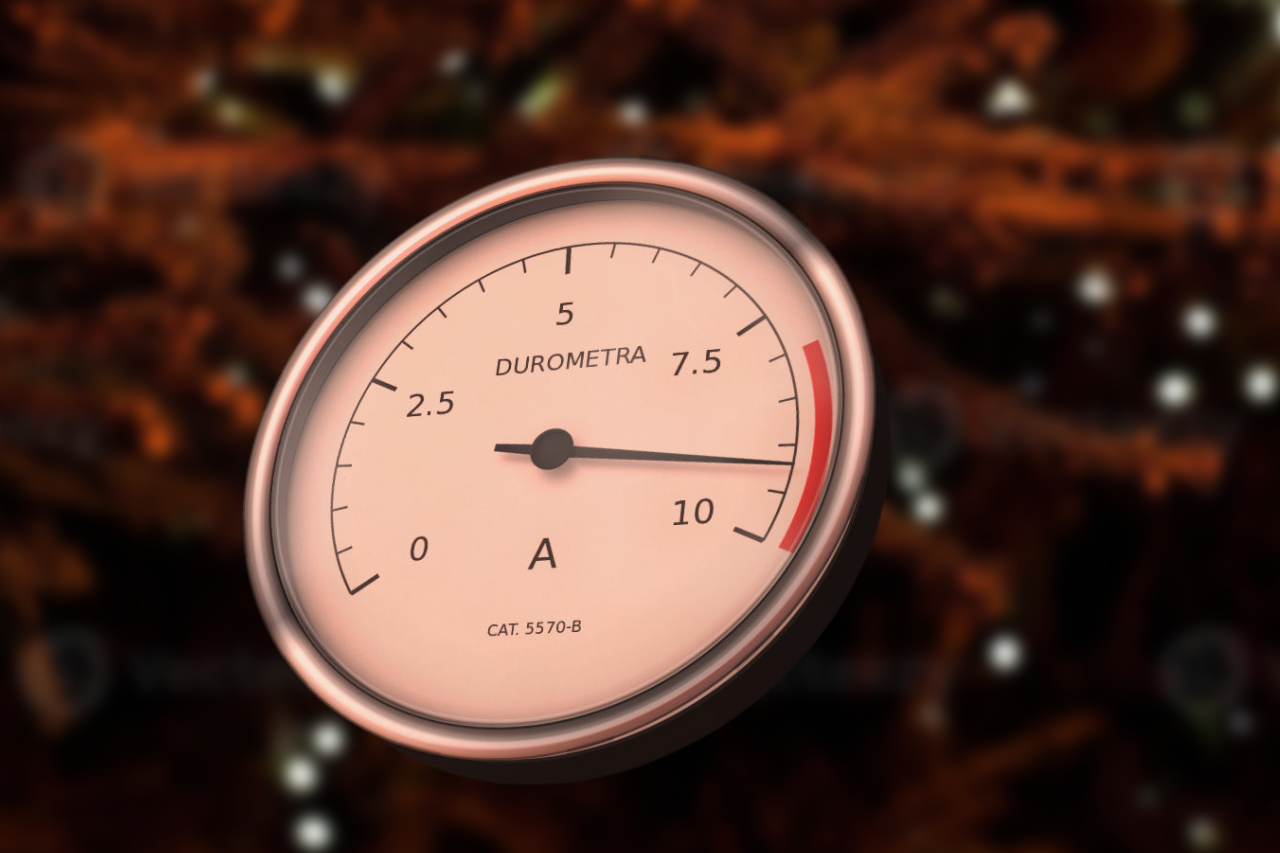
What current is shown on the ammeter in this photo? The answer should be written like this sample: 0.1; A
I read 9.25; A
